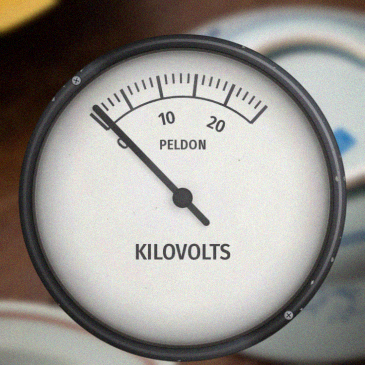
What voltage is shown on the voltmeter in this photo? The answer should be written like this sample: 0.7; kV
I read 1; kV
